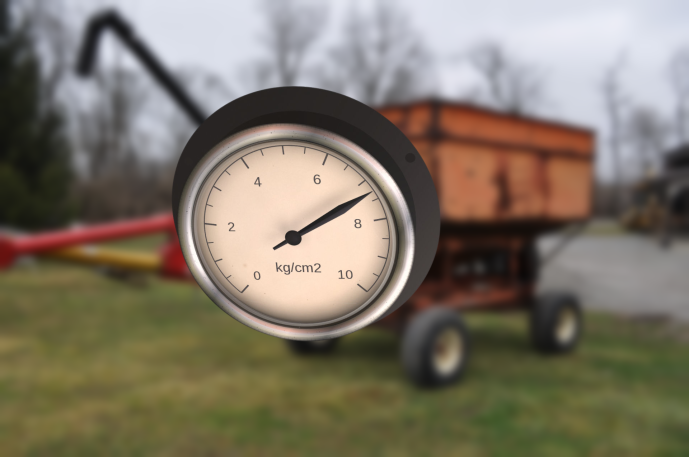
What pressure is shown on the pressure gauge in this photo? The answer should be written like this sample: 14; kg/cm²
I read 7.25; kg/cm²
